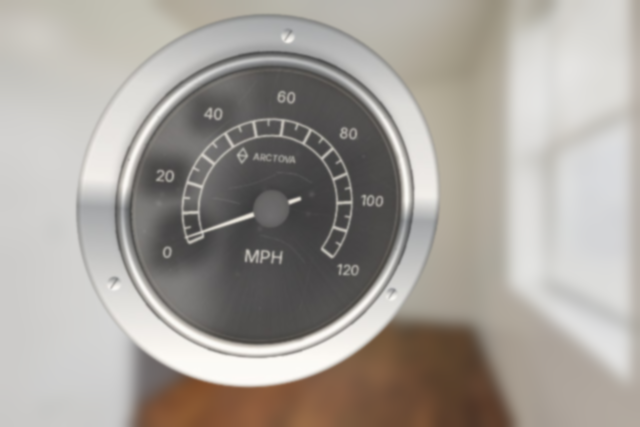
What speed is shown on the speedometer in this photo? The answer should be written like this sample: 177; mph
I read 2.5; mph
